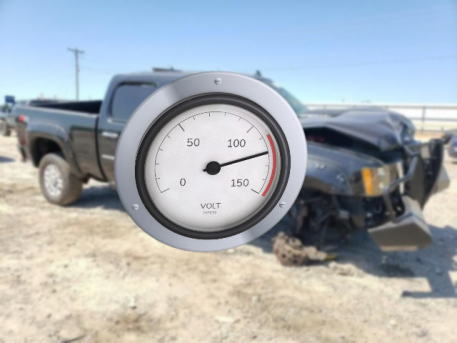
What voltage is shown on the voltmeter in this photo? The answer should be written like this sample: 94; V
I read 120; V
